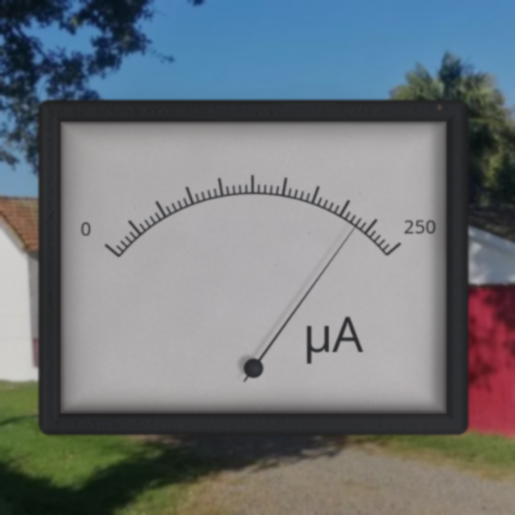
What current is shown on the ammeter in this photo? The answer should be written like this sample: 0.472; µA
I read 215; µA
